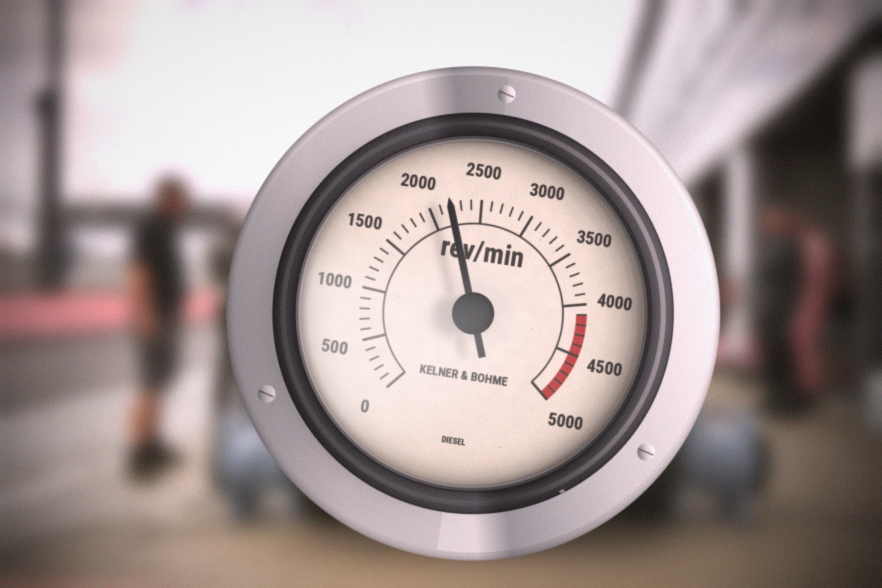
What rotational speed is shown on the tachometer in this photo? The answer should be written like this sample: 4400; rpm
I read 2200; rpm
